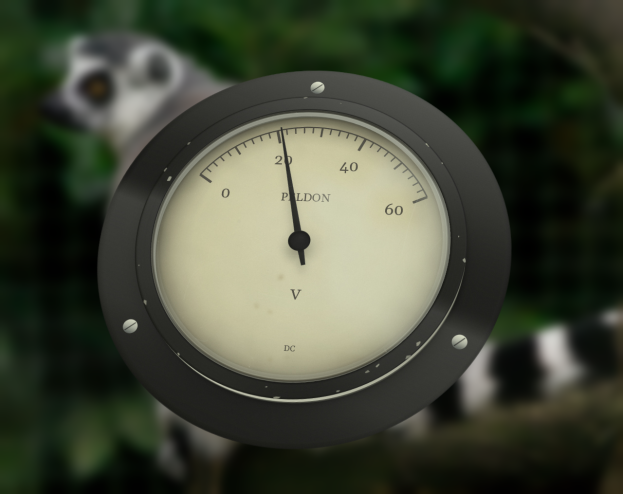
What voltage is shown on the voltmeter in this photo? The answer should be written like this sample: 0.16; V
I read 21; V
